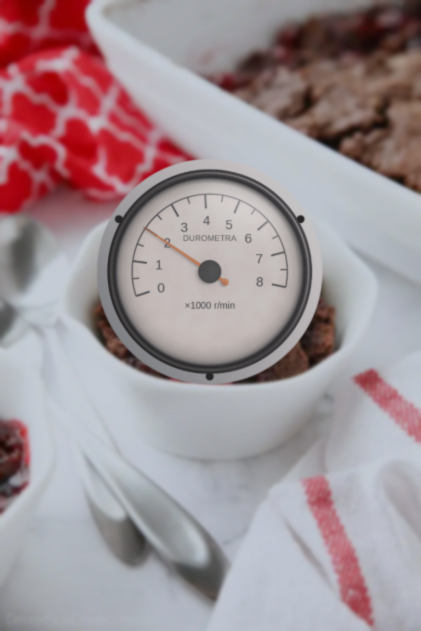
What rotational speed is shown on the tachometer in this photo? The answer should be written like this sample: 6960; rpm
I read 2000; rpm
